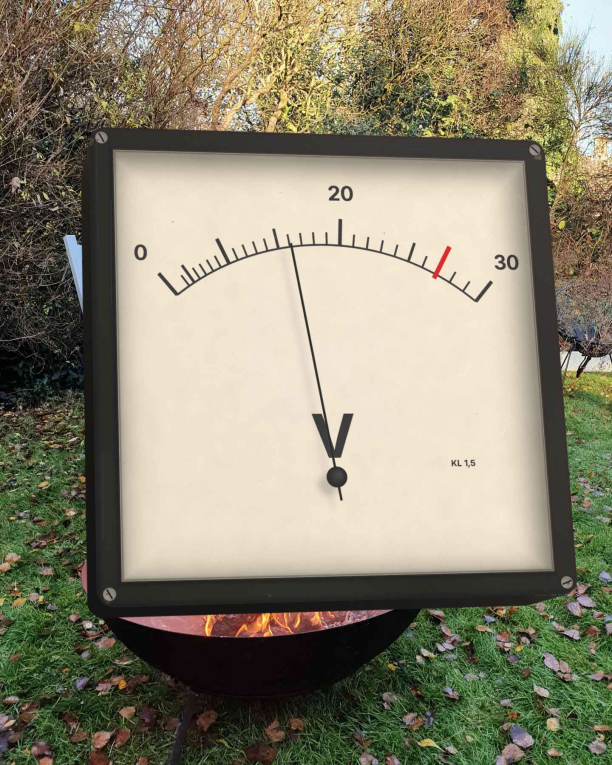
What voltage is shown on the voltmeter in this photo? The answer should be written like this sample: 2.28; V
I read 16; V
